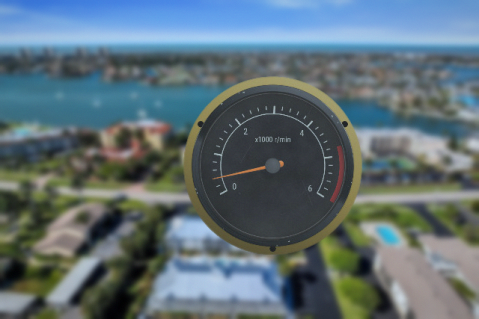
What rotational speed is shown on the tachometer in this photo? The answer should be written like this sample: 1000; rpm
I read 400; rpm
